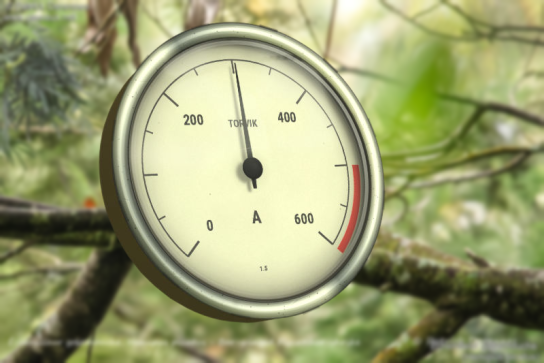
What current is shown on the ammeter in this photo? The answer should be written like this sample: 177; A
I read 300; A
